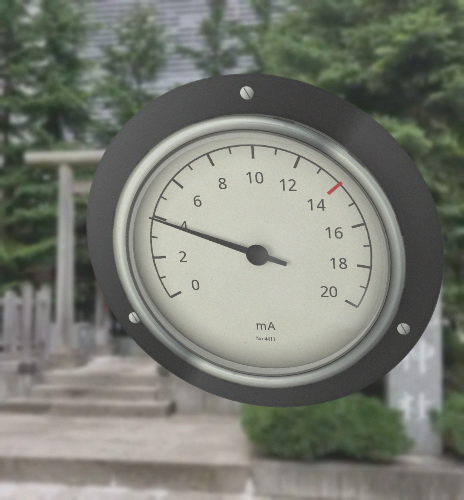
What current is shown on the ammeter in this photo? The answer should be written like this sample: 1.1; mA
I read 4; mA
